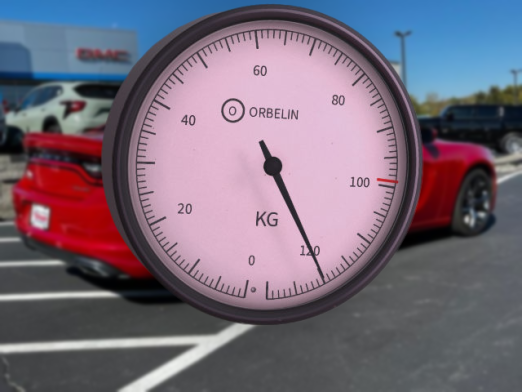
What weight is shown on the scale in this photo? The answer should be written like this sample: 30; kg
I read 120; kg
